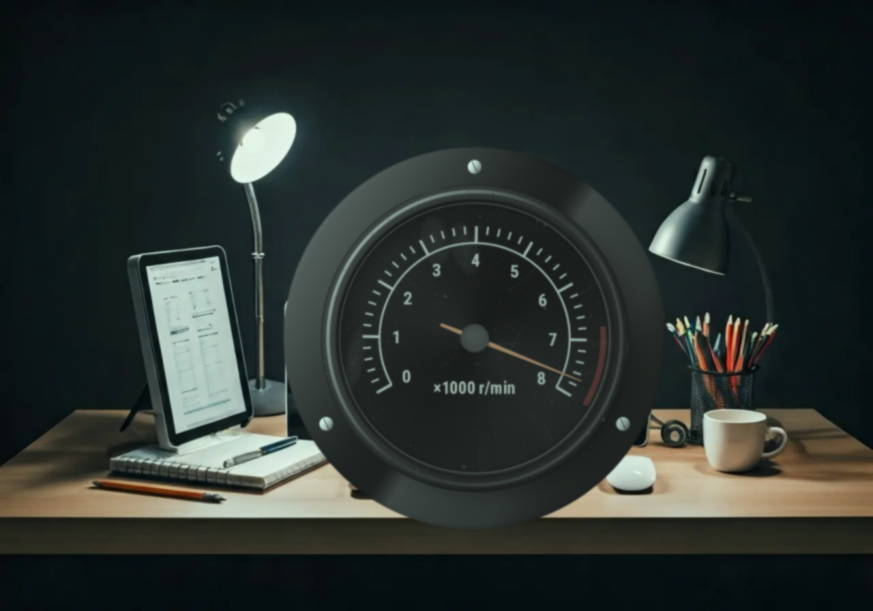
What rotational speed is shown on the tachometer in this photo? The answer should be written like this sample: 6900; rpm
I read 7700; rpm
